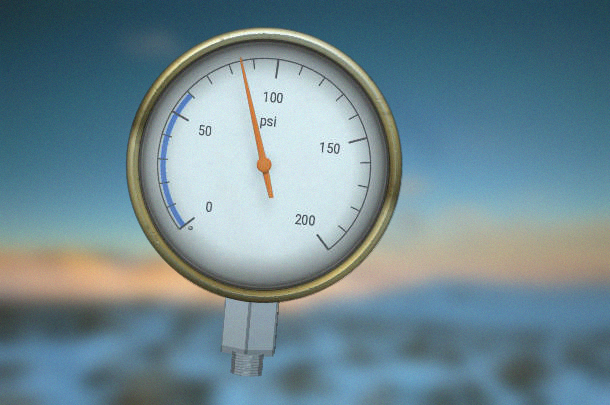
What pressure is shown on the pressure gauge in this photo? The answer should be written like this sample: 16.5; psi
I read 85; psi
